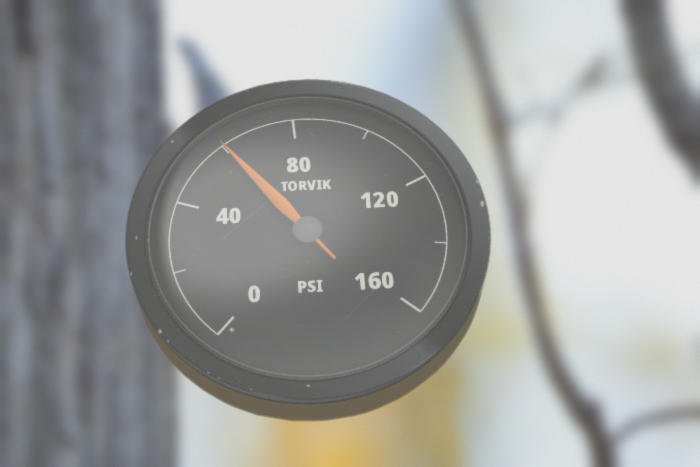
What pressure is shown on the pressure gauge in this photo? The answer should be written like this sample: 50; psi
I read 60; psi
